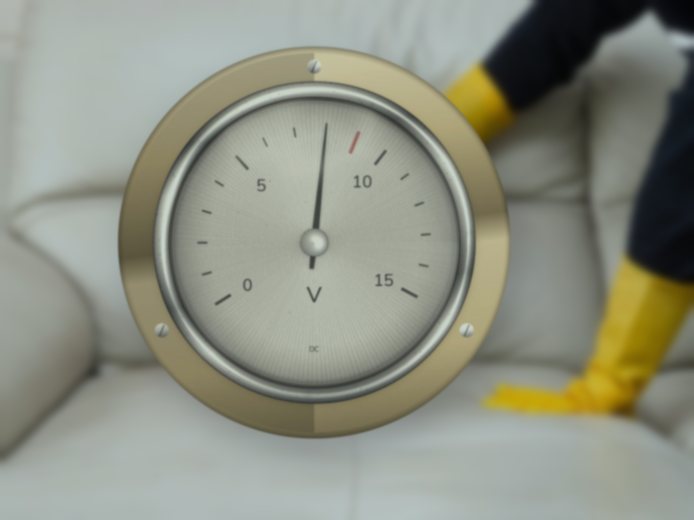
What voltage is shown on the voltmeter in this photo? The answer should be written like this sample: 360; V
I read 8; V
